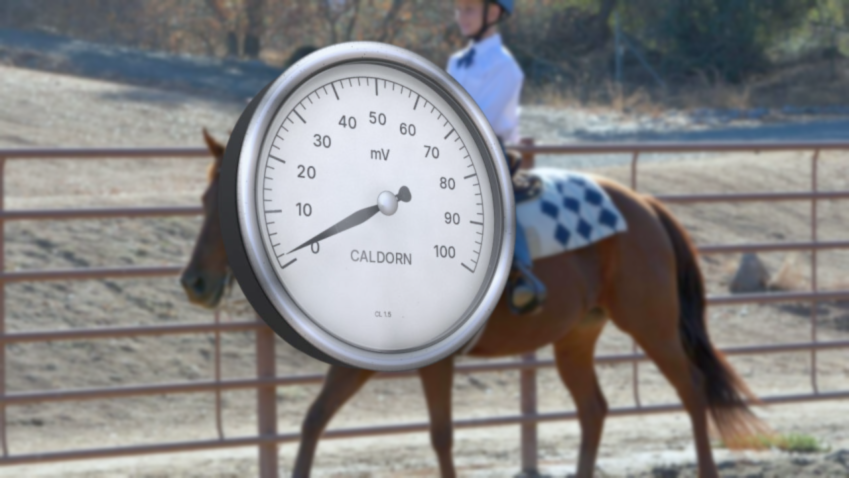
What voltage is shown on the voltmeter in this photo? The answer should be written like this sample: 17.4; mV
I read 2; mV
